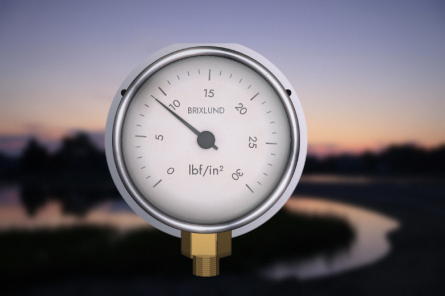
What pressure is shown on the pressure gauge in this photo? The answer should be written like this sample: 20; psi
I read 9; psi
